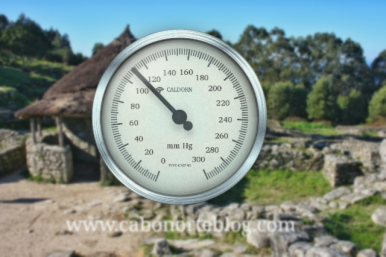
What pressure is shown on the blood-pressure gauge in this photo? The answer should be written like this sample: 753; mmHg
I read 110; mmHg
